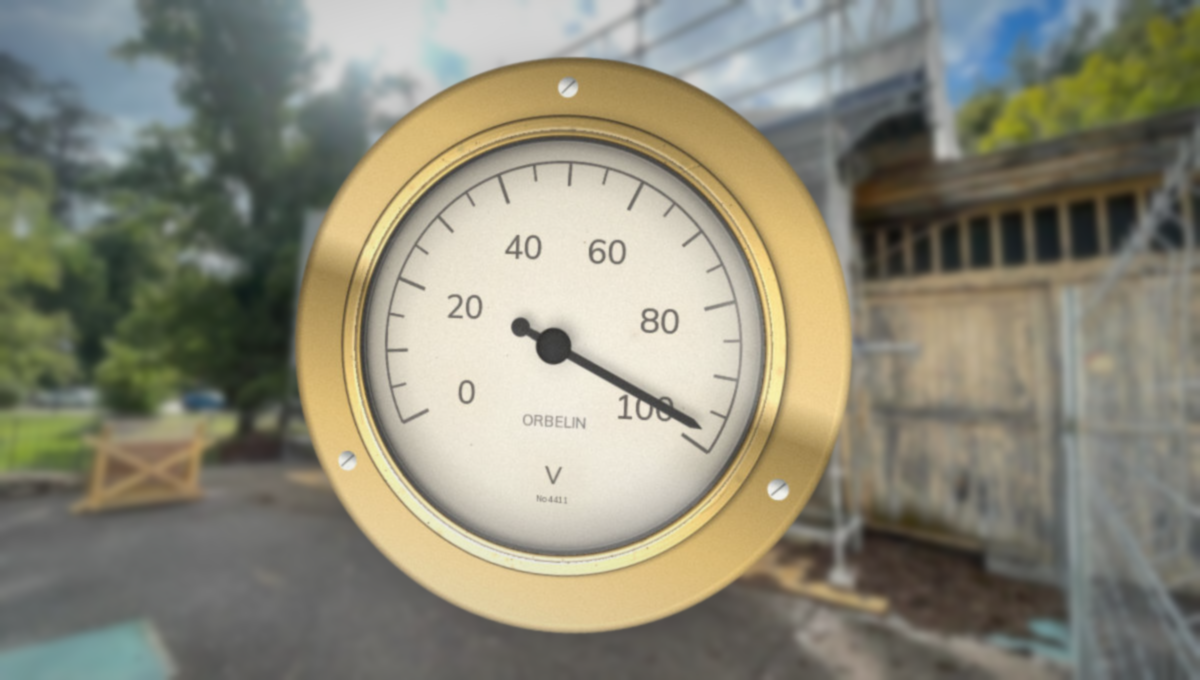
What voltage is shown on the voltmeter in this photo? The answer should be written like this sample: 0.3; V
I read 97.5; V
